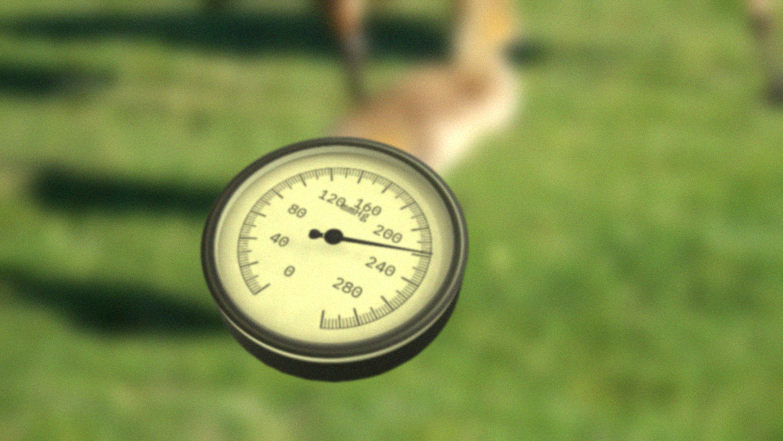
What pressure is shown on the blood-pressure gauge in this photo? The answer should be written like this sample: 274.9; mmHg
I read 220; mmHg
